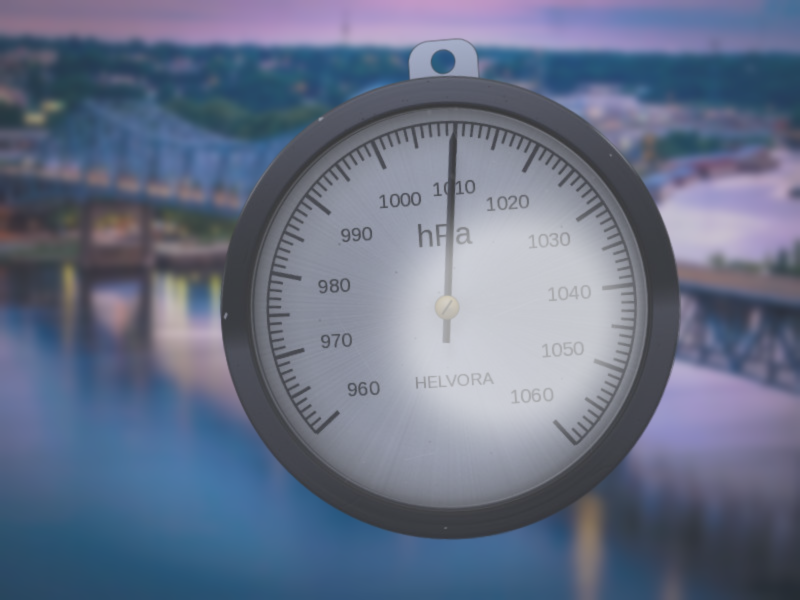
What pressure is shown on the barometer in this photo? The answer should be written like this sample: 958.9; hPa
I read 1010; hPa
